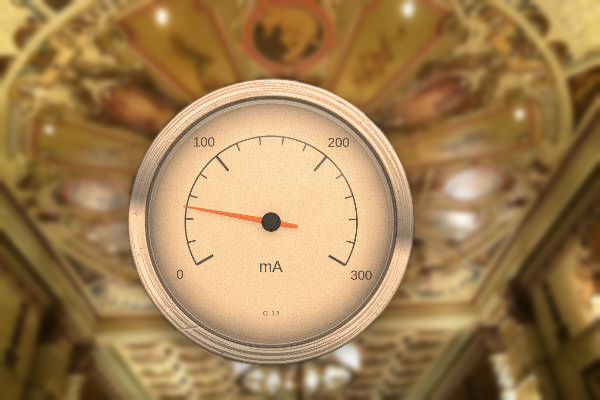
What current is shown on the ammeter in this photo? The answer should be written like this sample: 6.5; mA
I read 50; mA
